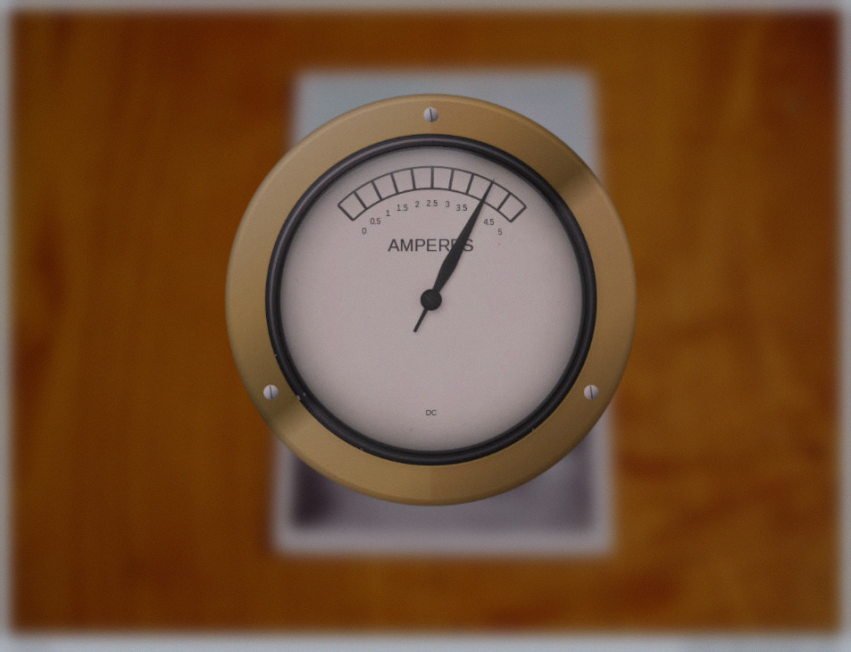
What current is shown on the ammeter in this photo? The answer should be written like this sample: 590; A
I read 4; A
